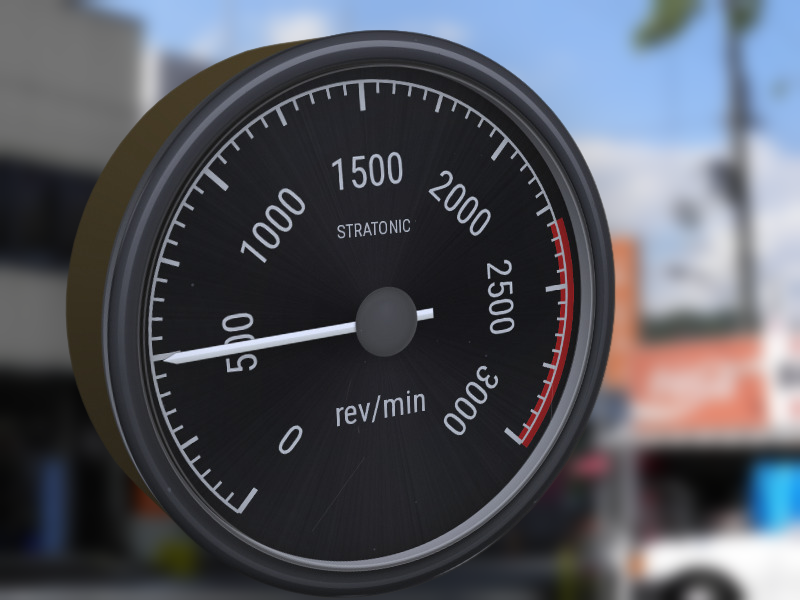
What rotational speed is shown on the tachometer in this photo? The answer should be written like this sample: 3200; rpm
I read 500; rpm
